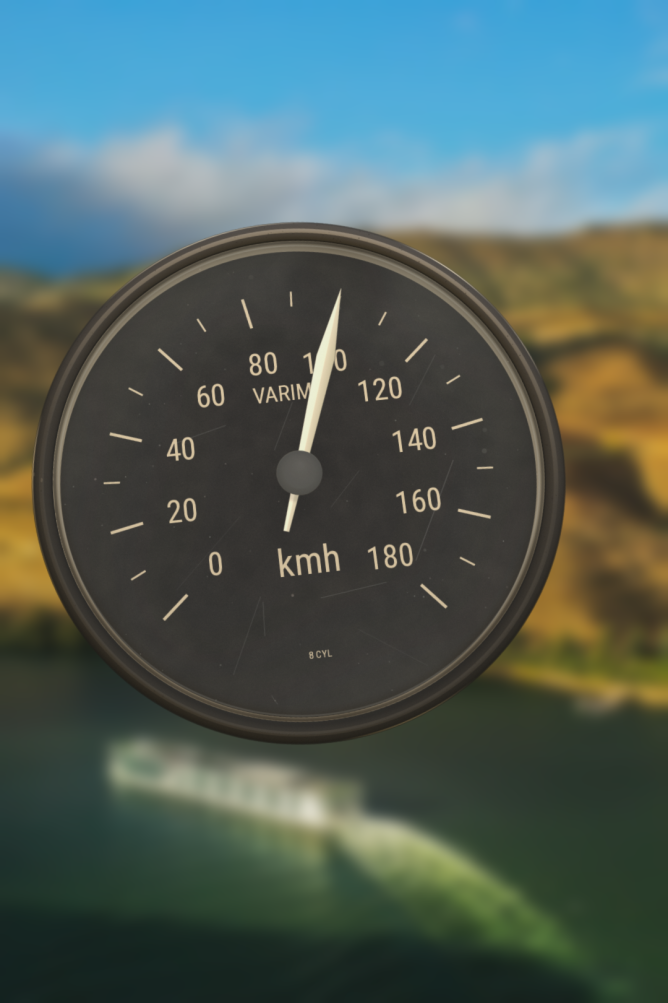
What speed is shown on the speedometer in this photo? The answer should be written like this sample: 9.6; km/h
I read 100; km/h
